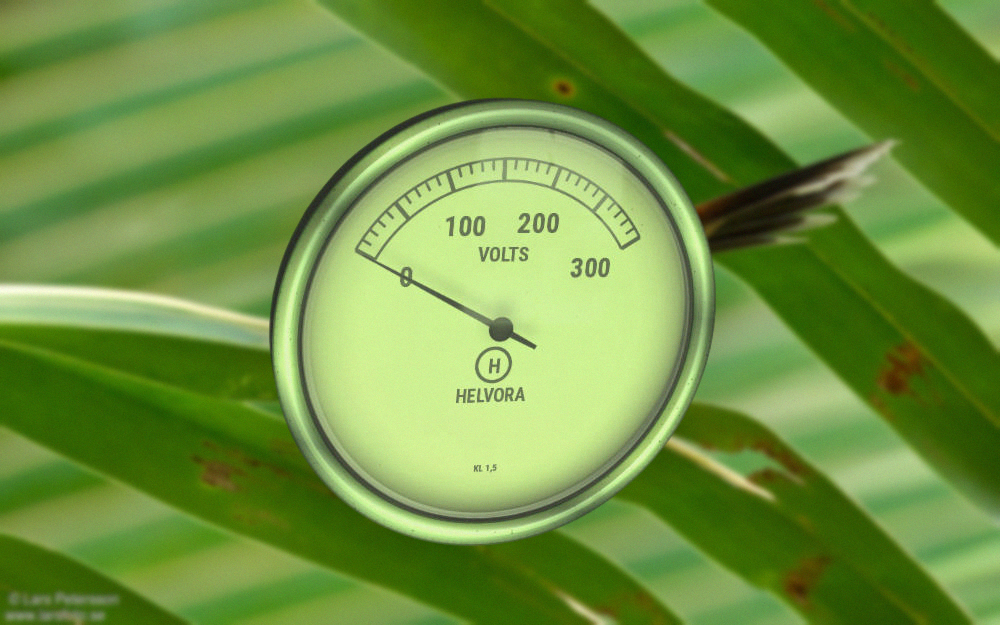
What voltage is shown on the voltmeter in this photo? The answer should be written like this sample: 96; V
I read 0; V
